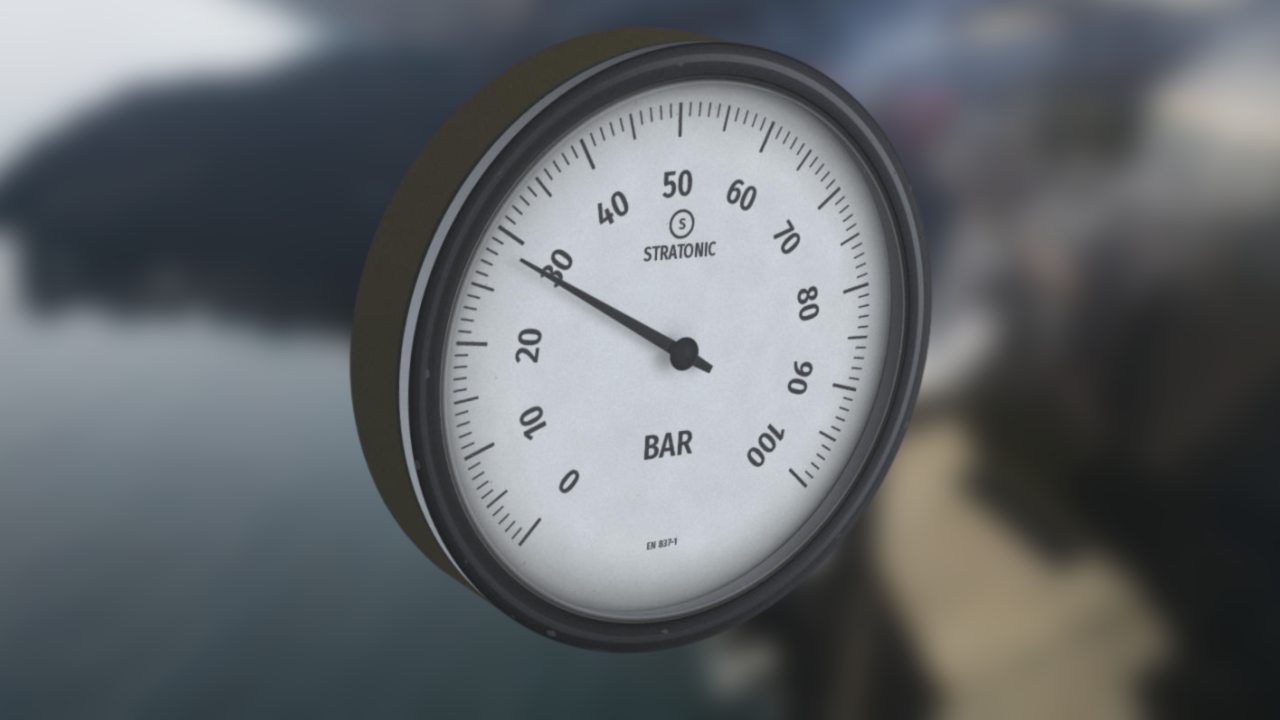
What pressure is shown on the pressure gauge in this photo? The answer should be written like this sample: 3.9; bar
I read 28.5; bar
